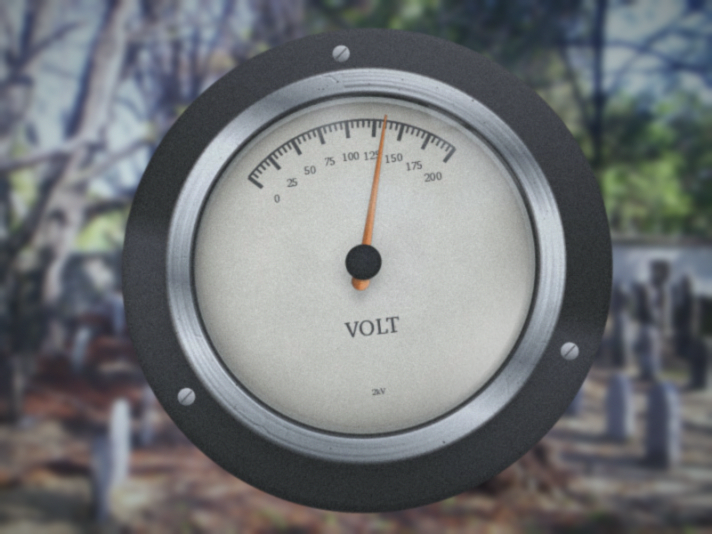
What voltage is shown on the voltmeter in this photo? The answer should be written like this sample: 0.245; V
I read 135; V
